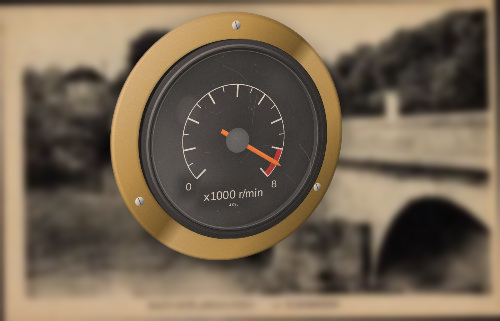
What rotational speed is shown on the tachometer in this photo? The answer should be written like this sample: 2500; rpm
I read 7500; rpm
